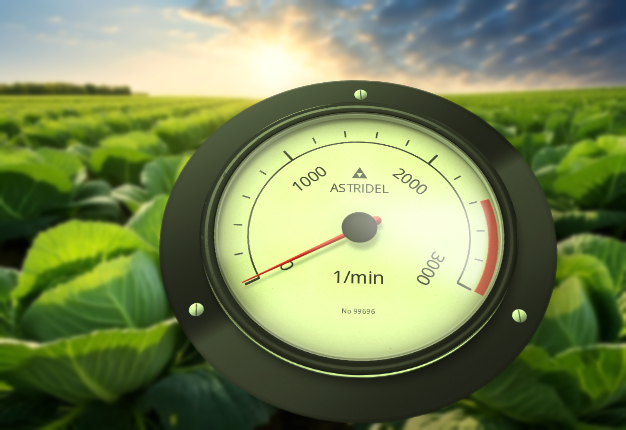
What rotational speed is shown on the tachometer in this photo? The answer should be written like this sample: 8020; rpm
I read 0; rpm
